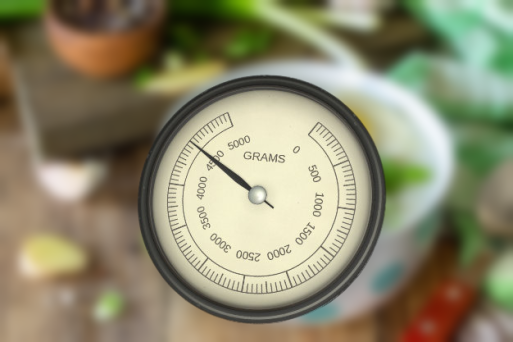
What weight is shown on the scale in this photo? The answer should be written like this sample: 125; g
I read 4500; g
